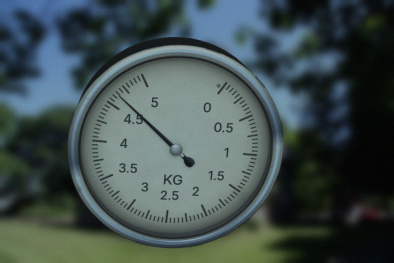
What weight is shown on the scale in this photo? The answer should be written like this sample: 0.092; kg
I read 4.65; kg
